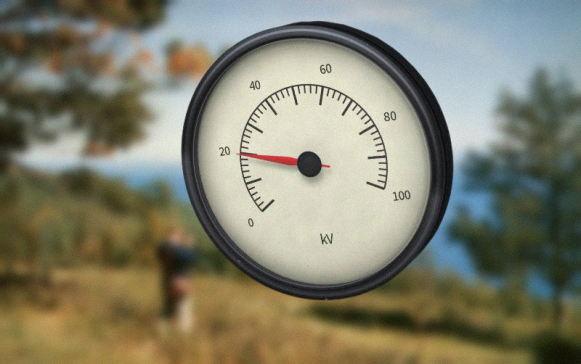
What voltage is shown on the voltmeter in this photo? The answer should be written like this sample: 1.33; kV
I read 20; kV
